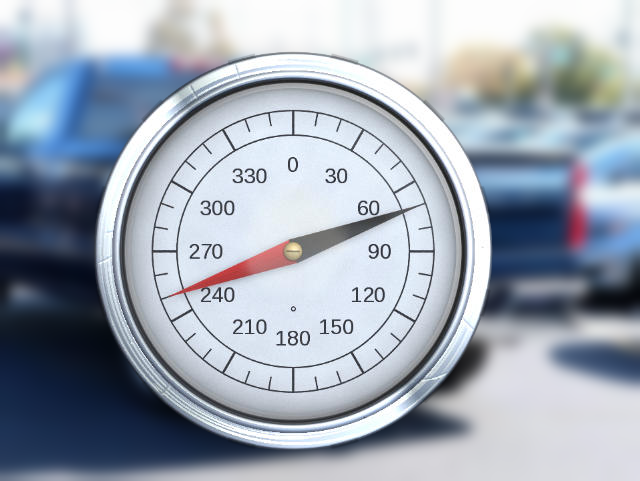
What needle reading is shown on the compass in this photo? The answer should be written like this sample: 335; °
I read 250; °
